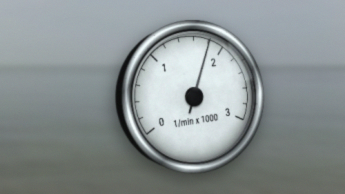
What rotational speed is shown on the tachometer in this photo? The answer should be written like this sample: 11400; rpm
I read 1800; rpm
